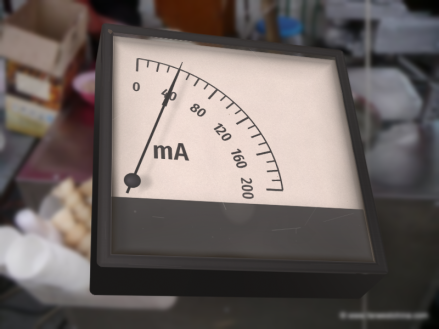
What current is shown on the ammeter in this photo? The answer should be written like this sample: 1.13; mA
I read 40; mA
